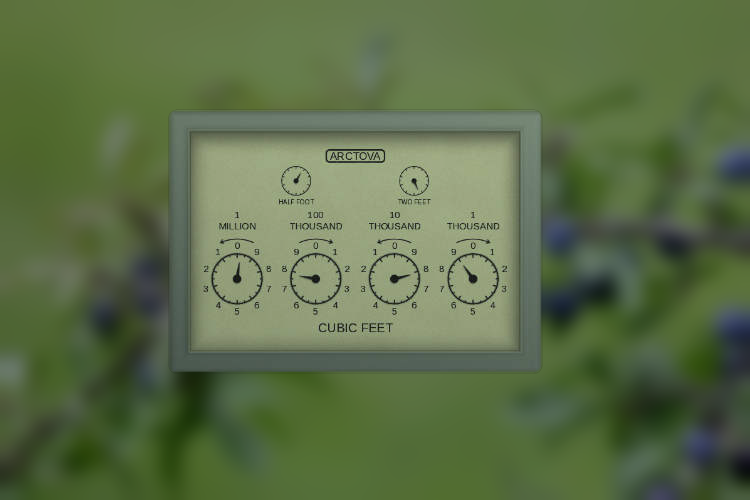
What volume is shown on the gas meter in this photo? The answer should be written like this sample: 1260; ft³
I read 977900; ft³
